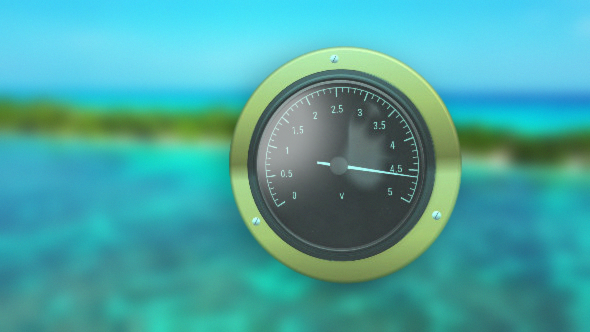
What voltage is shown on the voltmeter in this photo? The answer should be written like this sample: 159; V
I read 4.6; V
